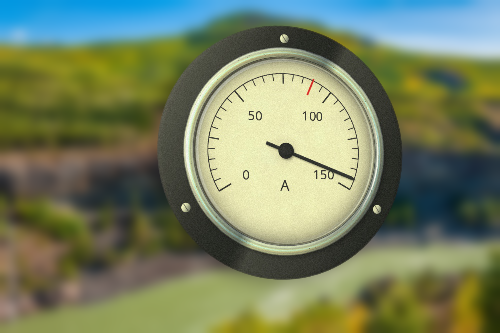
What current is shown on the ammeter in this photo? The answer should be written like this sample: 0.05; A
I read 145; A
